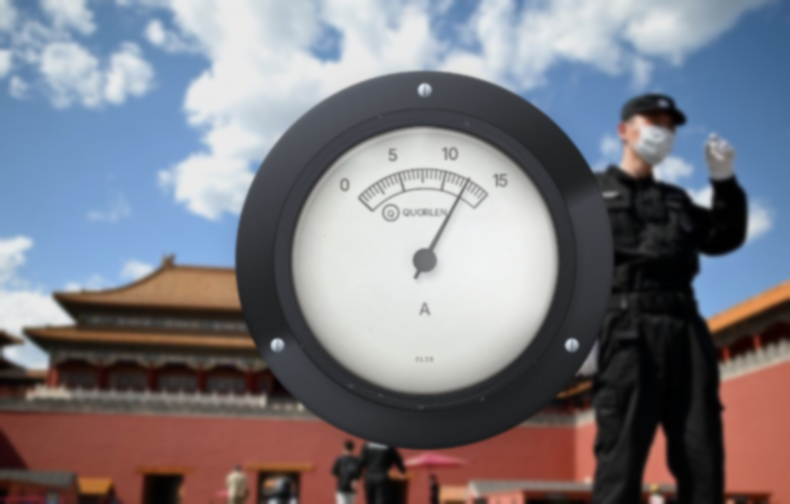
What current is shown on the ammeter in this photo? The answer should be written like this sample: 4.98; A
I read 12.5; A
